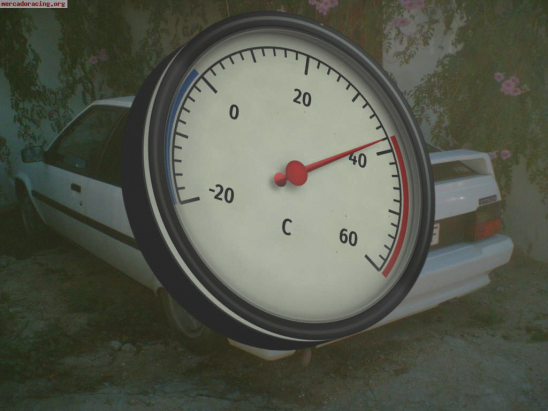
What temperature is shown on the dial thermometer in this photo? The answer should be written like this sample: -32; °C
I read 38; °C
